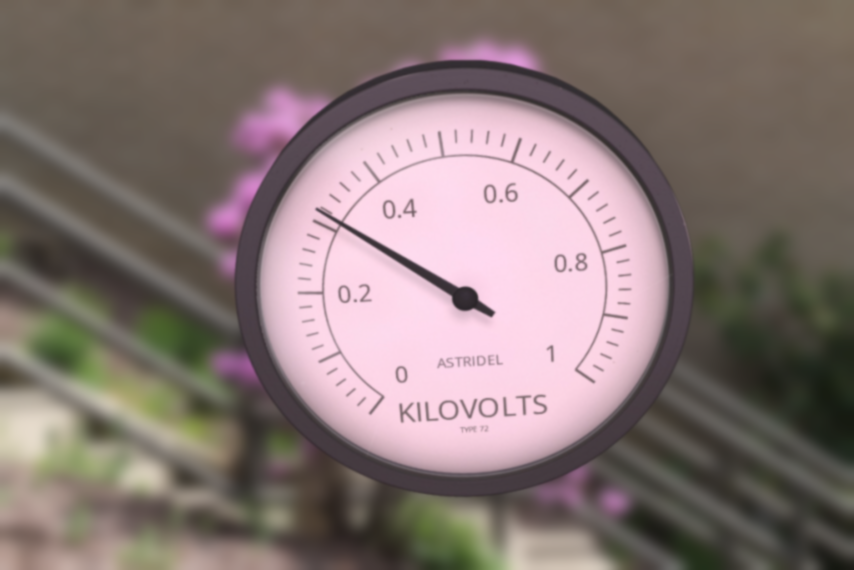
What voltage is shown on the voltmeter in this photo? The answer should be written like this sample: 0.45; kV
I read 0.32; kV
